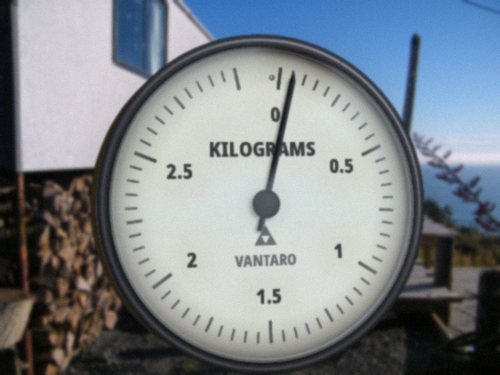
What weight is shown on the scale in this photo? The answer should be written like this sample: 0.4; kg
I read 0.05; kg
